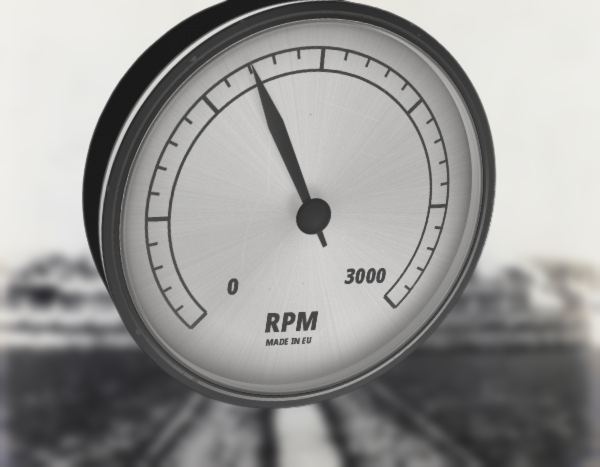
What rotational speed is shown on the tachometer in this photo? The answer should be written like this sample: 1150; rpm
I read 1200; rpm
